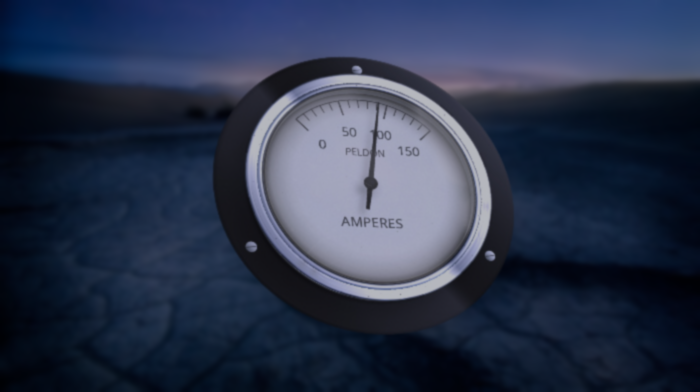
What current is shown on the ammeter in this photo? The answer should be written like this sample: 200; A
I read 90; A
